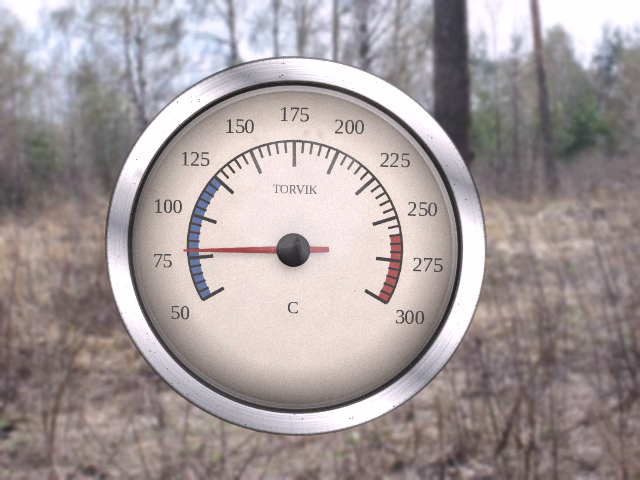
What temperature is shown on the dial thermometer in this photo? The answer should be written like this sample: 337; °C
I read 80; °C
